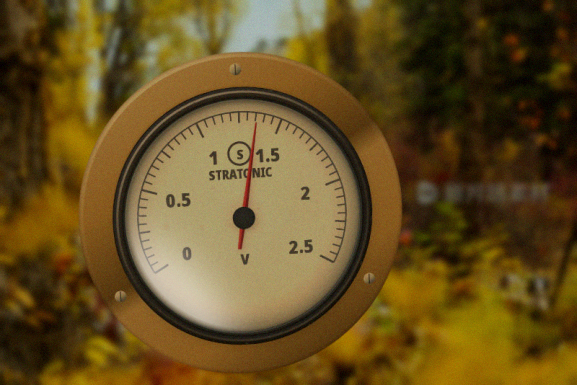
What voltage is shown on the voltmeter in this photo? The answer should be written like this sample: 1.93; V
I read 1.35; V
